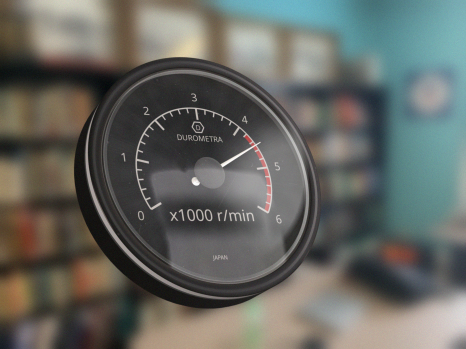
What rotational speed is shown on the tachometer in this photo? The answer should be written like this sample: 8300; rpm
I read 4500; rpm
